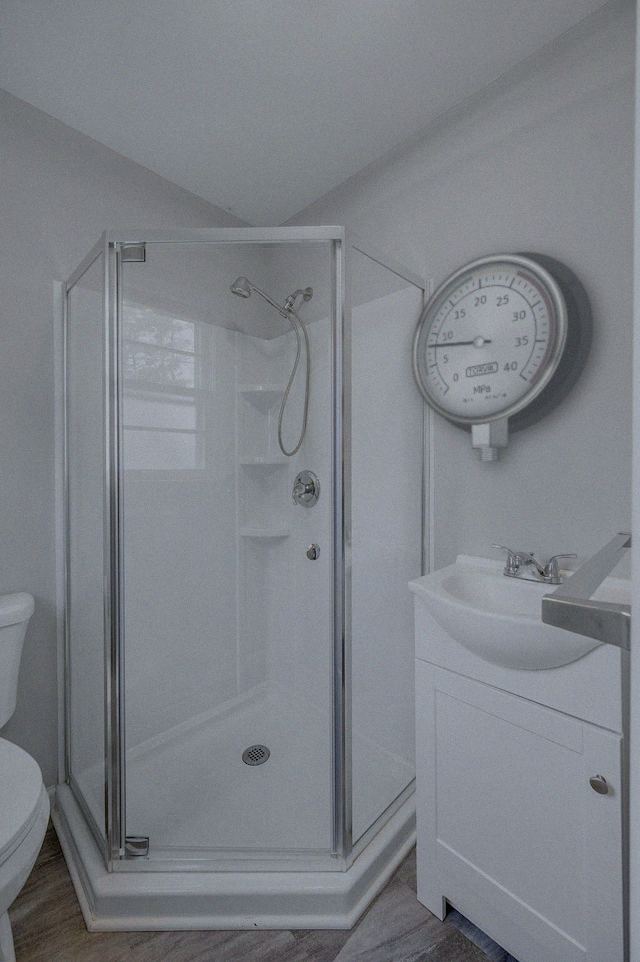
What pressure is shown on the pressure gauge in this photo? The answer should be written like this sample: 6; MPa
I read 8; MPa
